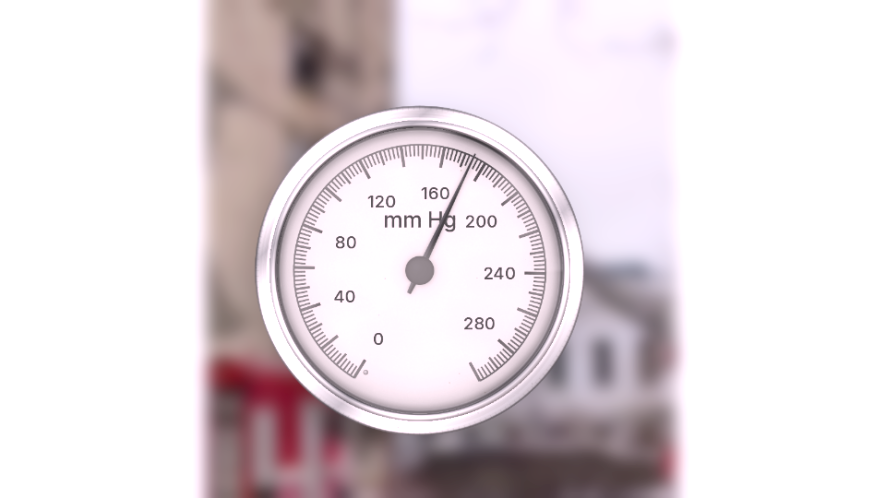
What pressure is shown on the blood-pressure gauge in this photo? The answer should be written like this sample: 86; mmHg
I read 174; mmHg
